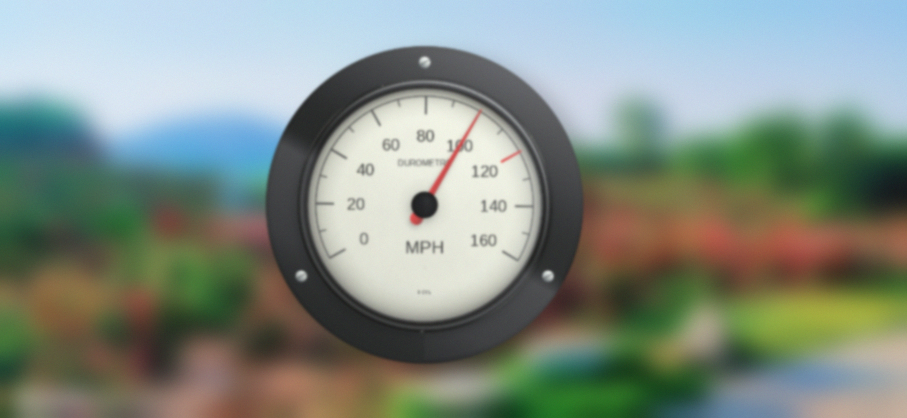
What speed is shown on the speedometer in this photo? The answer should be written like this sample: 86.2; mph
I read 100; mph
